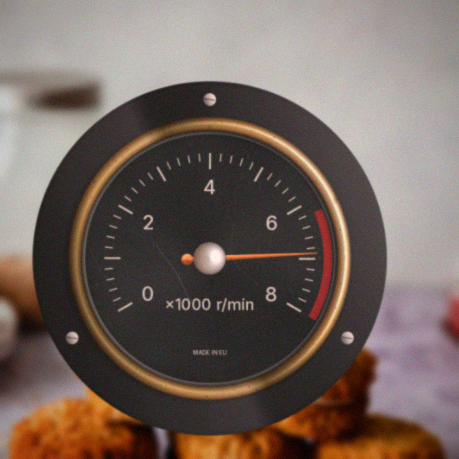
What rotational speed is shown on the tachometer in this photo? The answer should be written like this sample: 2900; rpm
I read 6900; rpm
